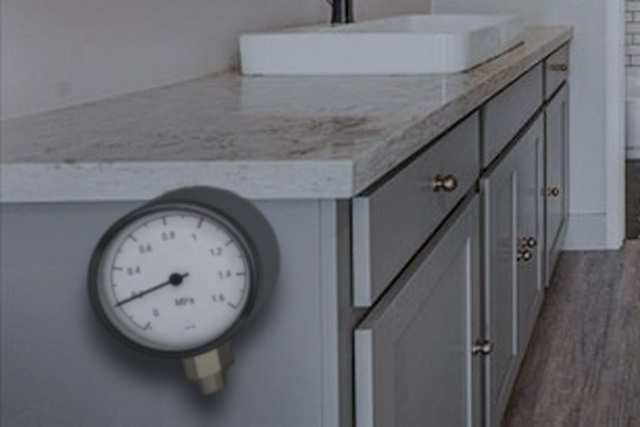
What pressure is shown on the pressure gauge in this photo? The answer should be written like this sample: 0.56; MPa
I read 0.2; MPa
